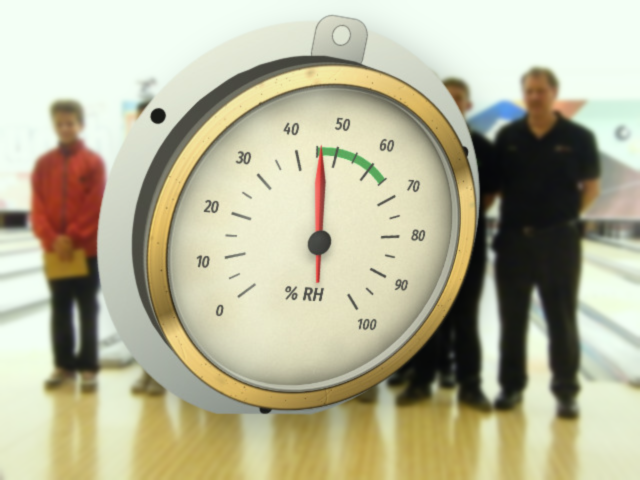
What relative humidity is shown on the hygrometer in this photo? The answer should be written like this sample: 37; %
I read 45; %
